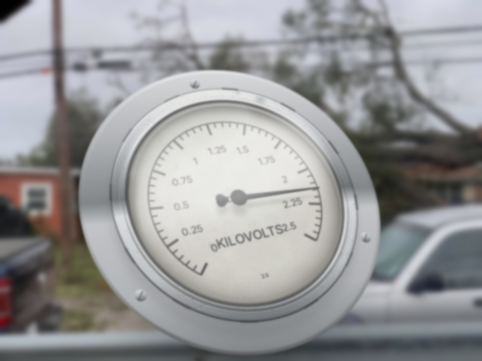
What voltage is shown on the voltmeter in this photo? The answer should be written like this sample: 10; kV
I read 2.15; kV
